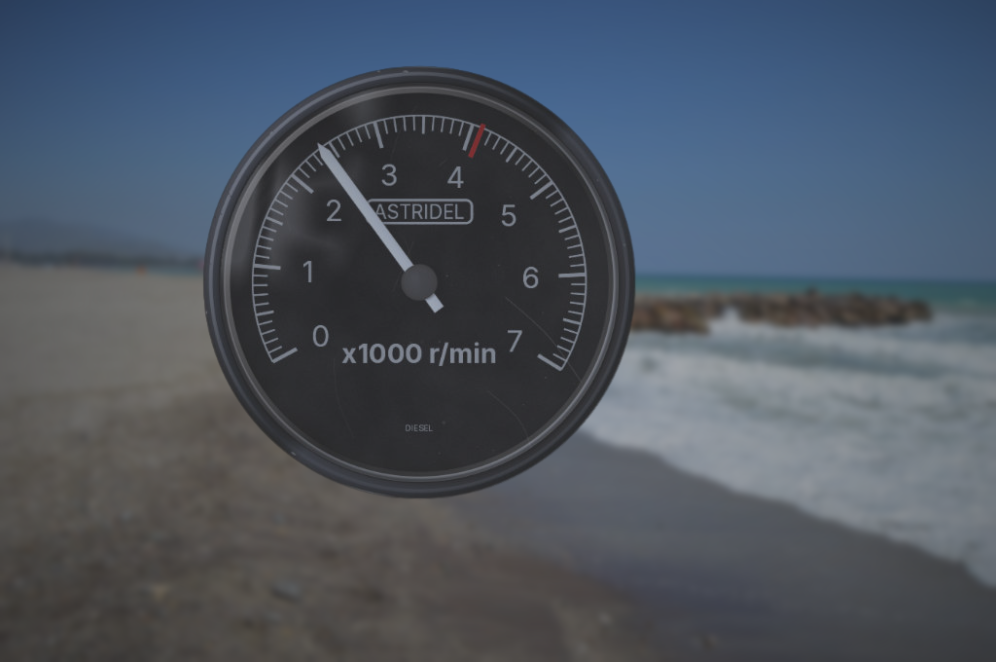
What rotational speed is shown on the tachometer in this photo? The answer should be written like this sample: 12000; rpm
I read 2400; rpm
